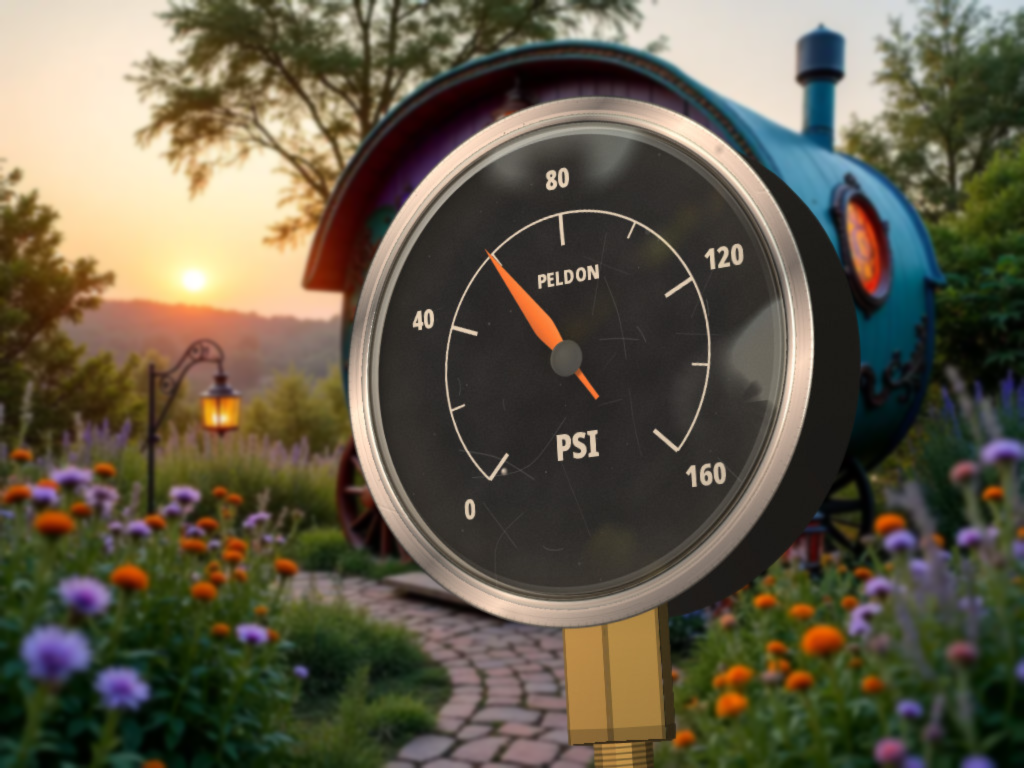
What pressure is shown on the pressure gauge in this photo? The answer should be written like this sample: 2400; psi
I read 60; psi
